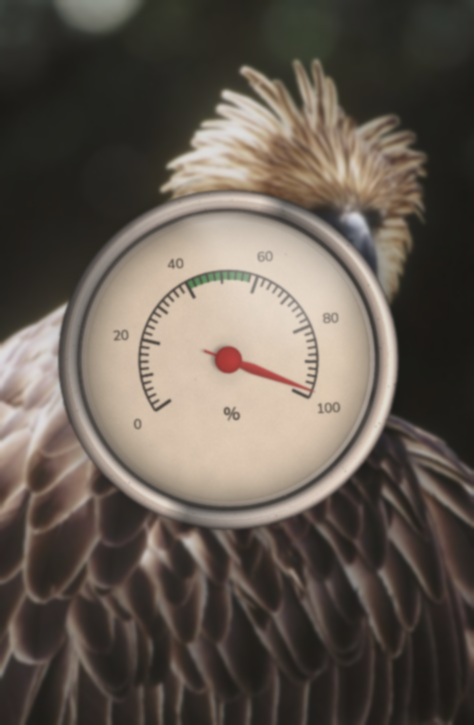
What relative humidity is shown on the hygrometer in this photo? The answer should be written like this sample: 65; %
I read 98; %
